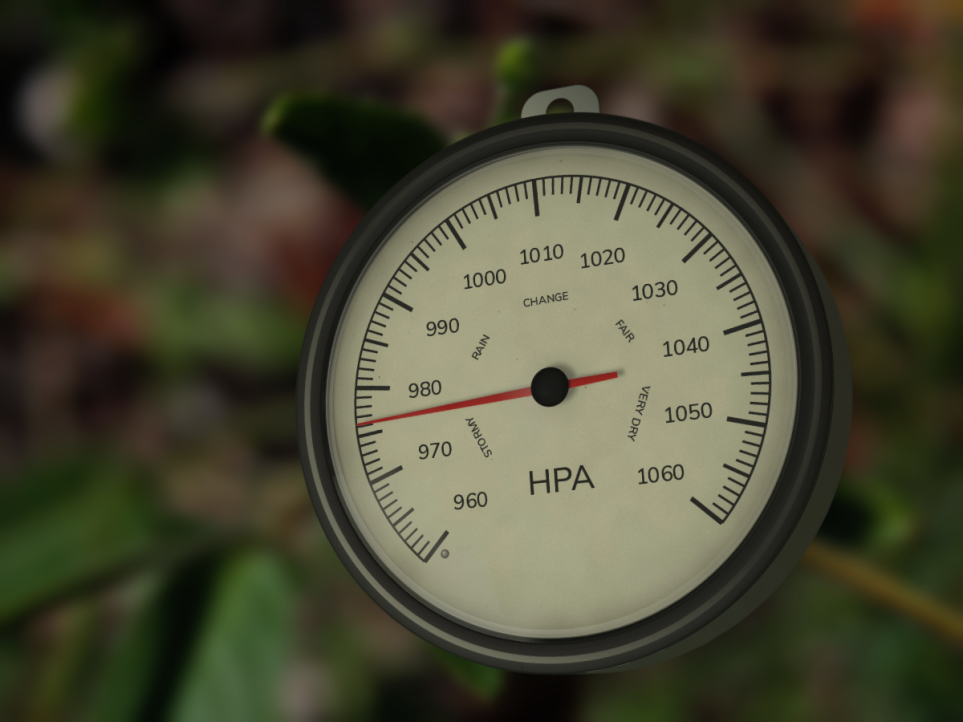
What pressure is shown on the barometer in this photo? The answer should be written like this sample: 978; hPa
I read 976; hPa
